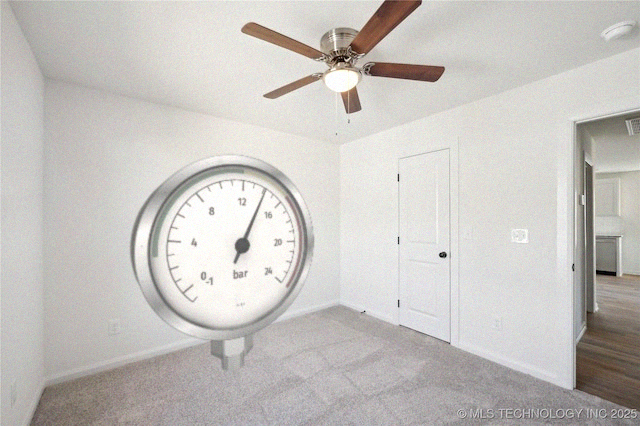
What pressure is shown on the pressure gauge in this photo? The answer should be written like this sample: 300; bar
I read 14; bar
